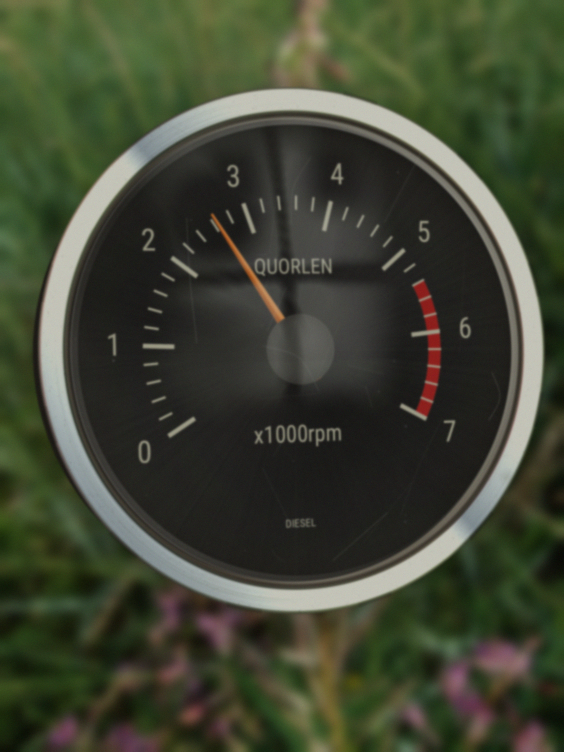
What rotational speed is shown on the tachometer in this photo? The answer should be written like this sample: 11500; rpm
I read 2600; rpm
